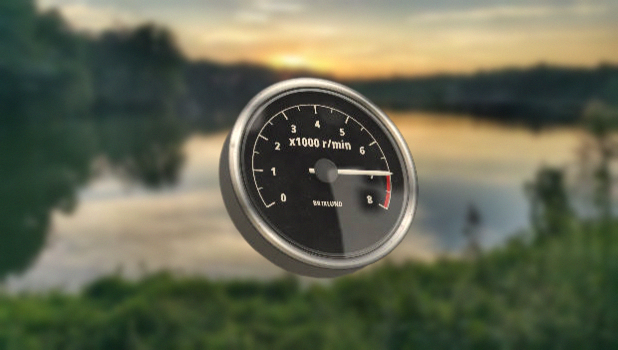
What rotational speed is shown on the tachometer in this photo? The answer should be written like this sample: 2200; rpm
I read 7000; rpm
